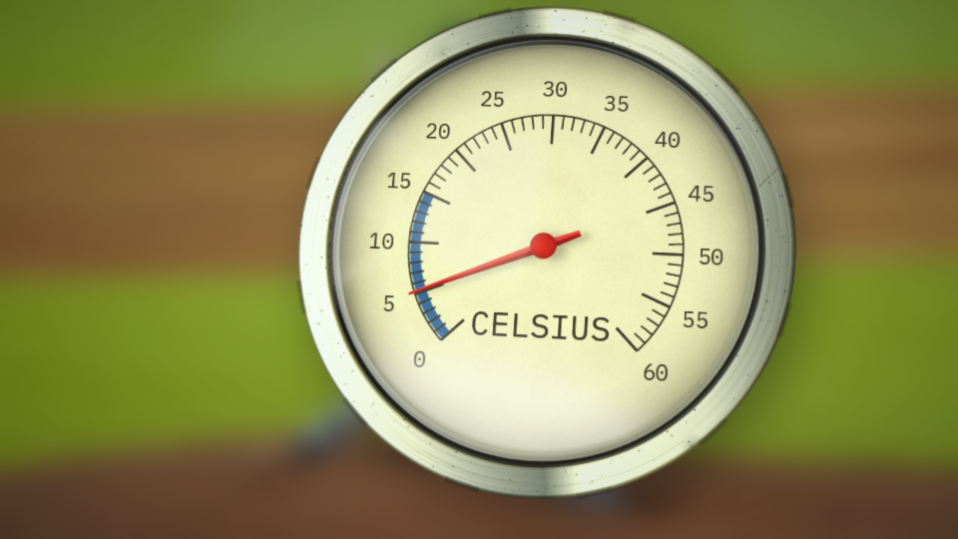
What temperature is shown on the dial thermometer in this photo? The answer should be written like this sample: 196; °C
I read 5; °C
